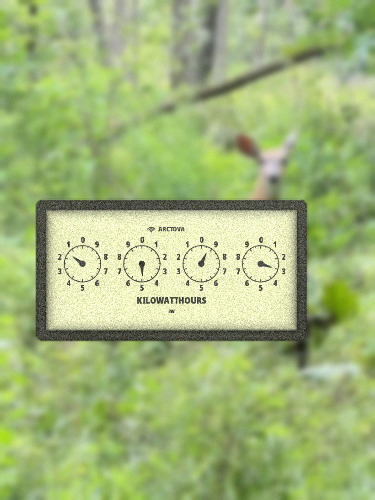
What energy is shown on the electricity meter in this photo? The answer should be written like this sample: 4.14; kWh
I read 1493; kWh
